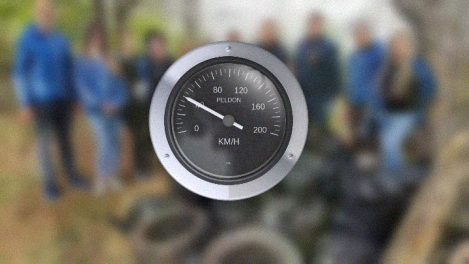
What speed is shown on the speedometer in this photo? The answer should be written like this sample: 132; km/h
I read 40; km/h
